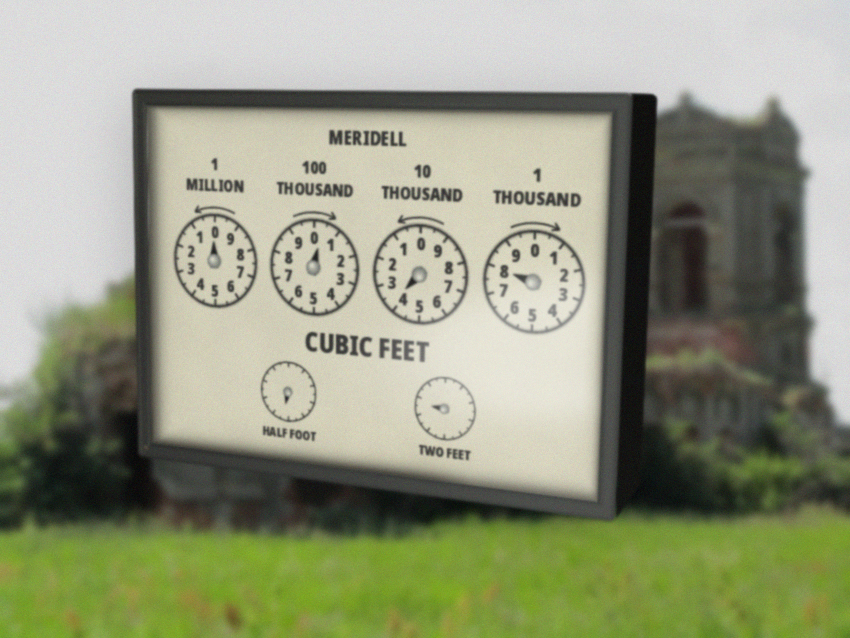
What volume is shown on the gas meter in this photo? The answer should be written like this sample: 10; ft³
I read 3800; ft³
